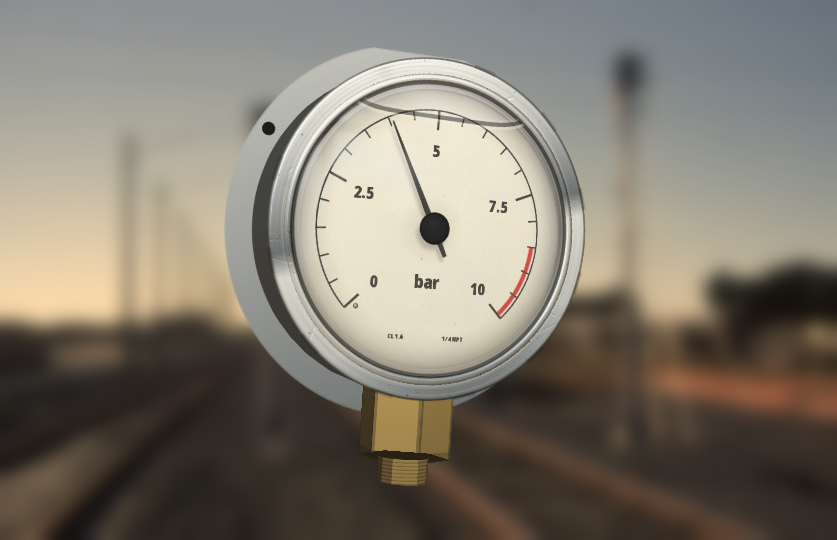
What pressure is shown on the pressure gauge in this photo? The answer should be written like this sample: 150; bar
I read 4; bar
